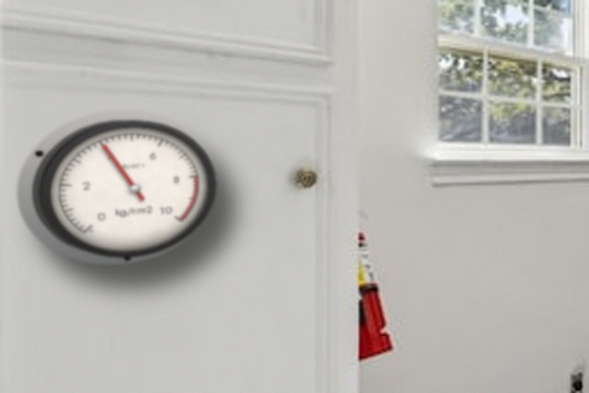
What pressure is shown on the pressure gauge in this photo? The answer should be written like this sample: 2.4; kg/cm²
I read 4; kg/cm²
